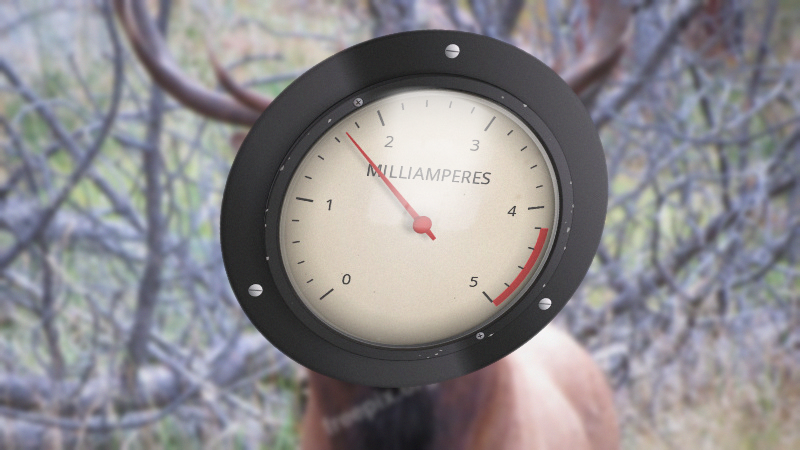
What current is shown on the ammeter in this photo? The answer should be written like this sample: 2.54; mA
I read 1.7; mA
